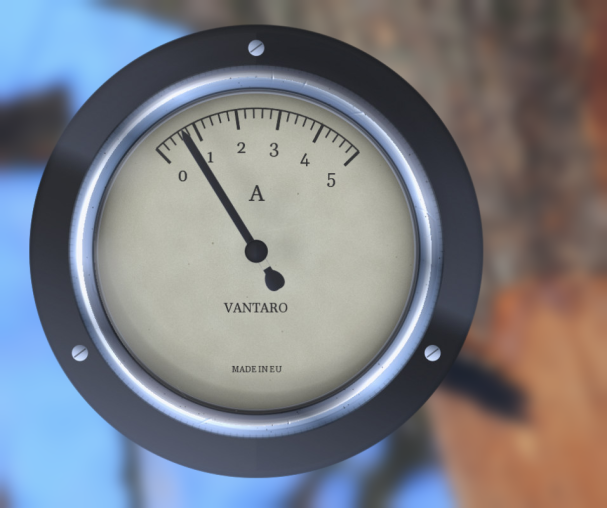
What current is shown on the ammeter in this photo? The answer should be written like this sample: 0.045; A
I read 0.7; A
